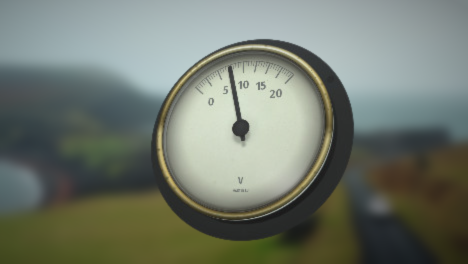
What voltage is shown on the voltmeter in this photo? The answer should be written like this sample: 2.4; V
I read 7.5; V
